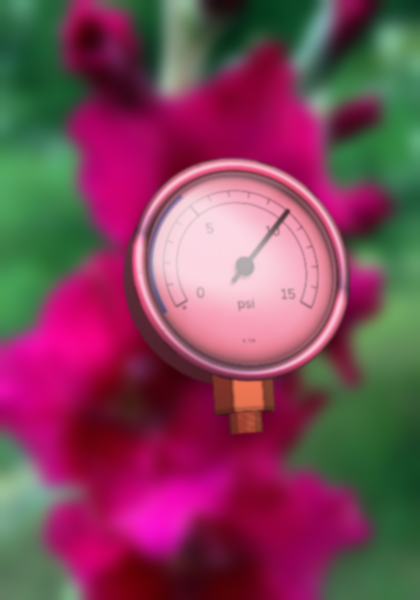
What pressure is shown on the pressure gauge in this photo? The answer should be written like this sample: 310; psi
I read 10; psi
